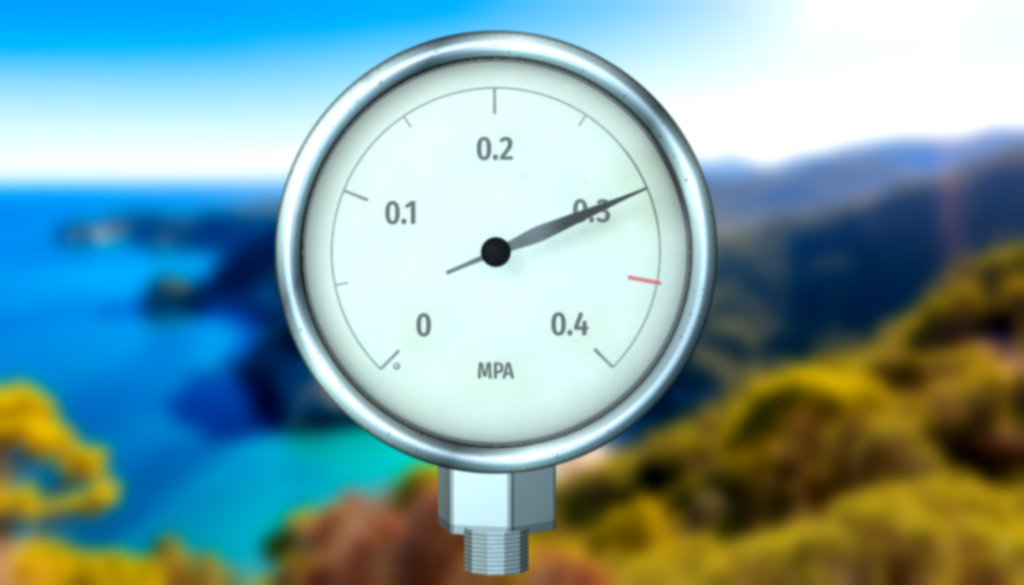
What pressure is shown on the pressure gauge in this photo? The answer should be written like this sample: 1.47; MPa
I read 0.3; MPa
